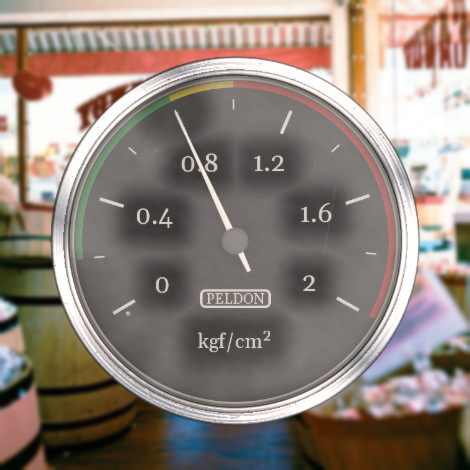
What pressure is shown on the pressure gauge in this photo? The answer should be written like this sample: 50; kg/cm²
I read 0.8; kg/cm²
